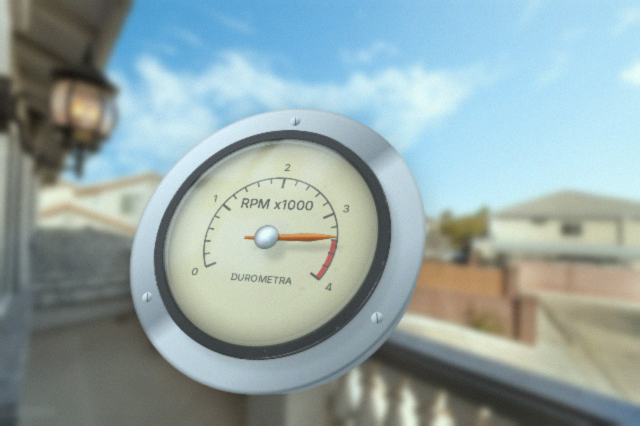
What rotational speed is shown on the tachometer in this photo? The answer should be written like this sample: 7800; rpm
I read 3400; rpm
